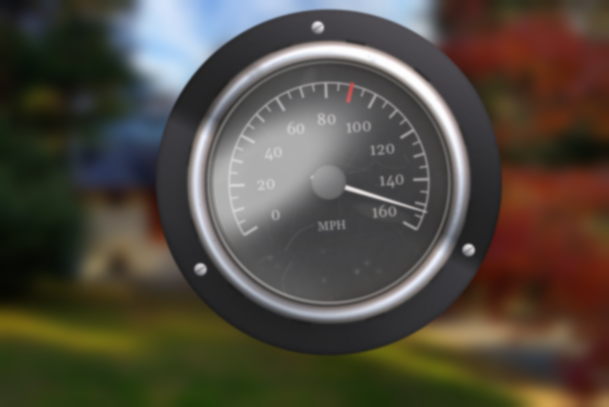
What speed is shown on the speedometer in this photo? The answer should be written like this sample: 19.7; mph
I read 152.5; mph
